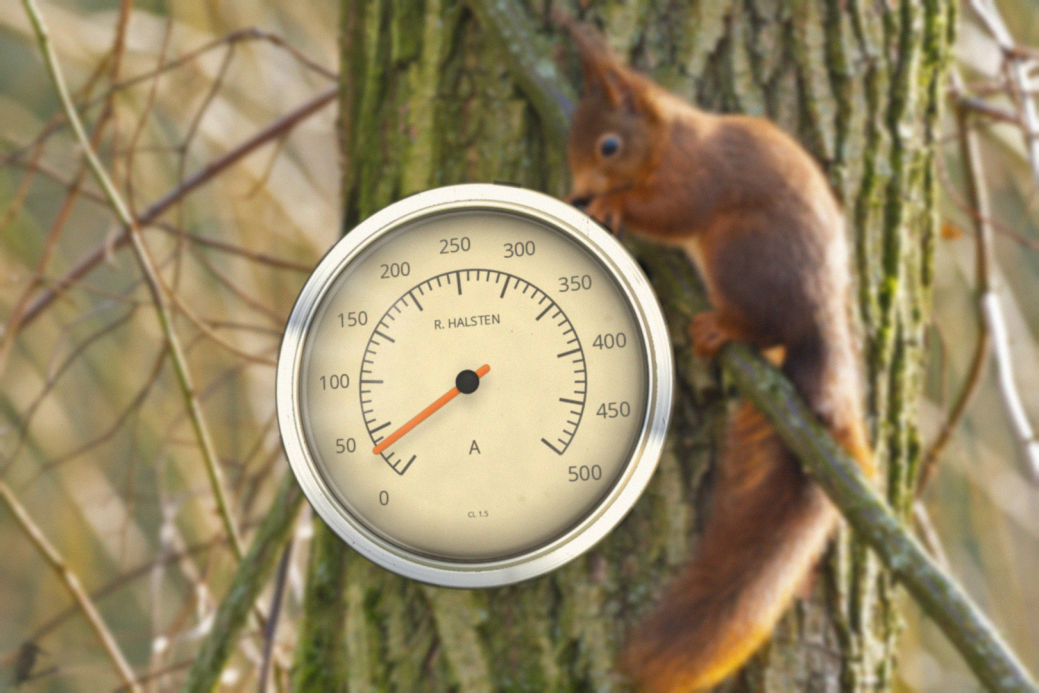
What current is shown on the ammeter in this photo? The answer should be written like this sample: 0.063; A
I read 30; A
